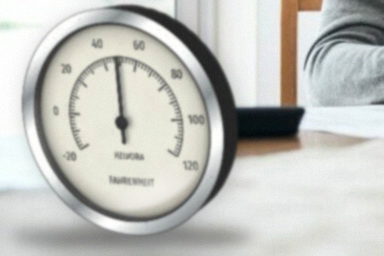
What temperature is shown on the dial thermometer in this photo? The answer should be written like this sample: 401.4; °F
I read 50; °F
